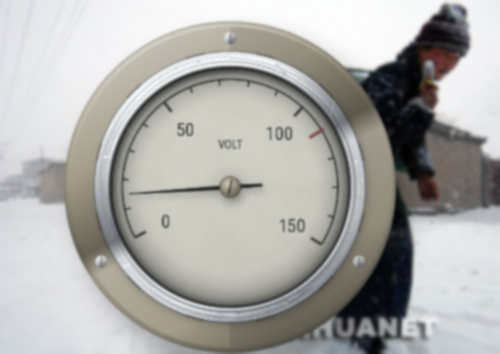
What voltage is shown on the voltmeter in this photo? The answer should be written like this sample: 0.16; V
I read 15; V
